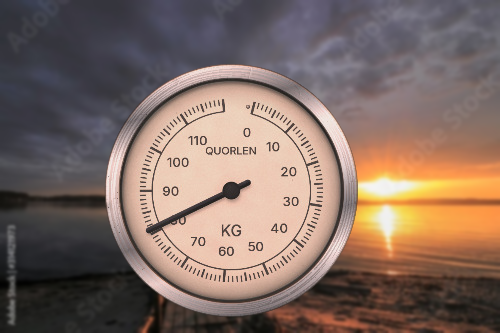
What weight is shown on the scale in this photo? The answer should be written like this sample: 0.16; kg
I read 81; kg
